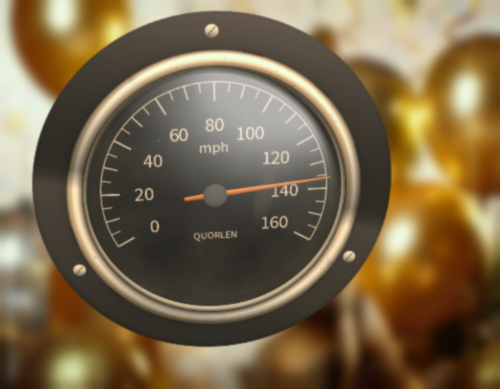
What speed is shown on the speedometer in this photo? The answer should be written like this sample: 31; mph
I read 135; mph
